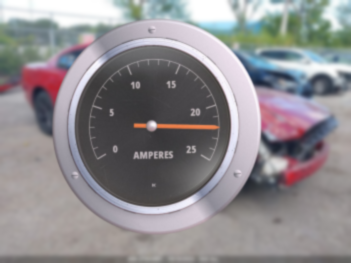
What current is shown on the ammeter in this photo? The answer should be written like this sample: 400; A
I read 22; A
